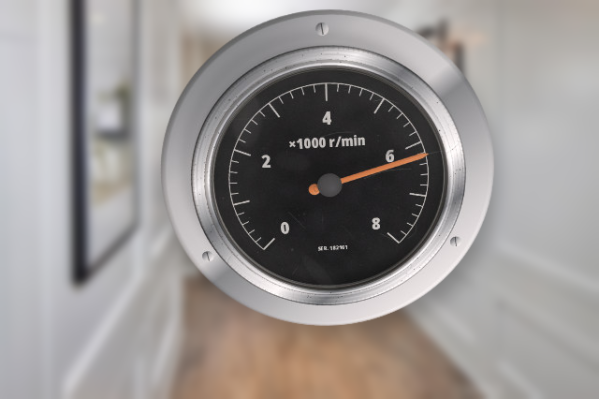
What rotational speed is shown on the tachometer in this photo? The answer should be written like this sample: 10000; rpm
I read 6200; rpm
